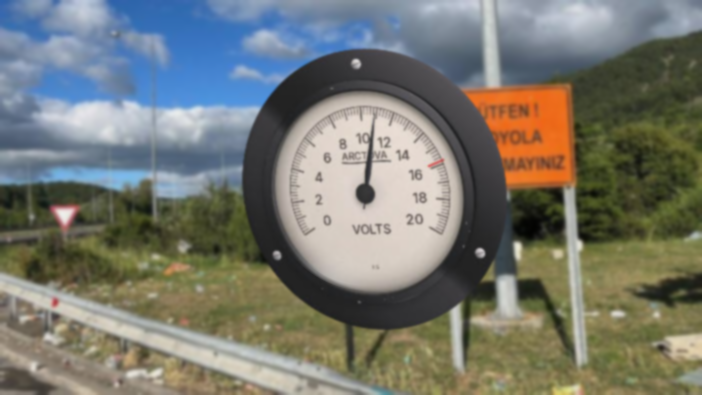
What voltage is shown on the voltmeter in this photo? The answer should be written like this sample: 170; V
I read 11; V
